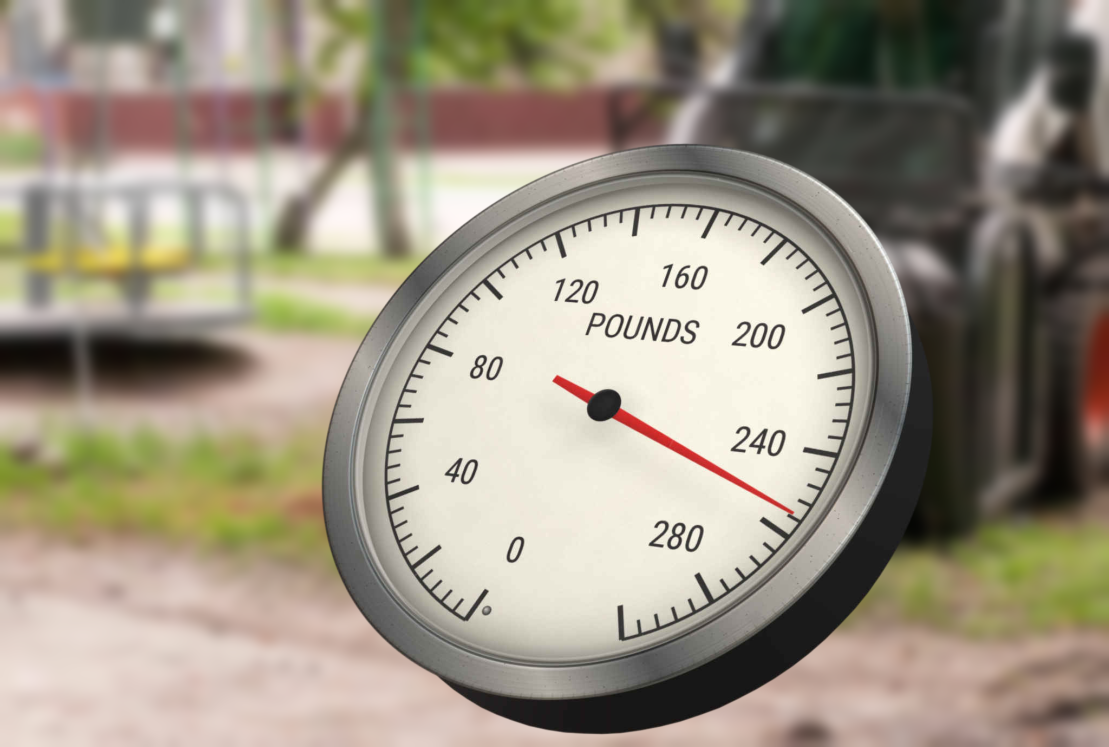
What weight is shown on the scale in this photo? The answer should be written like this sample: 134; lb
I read 256; lb
